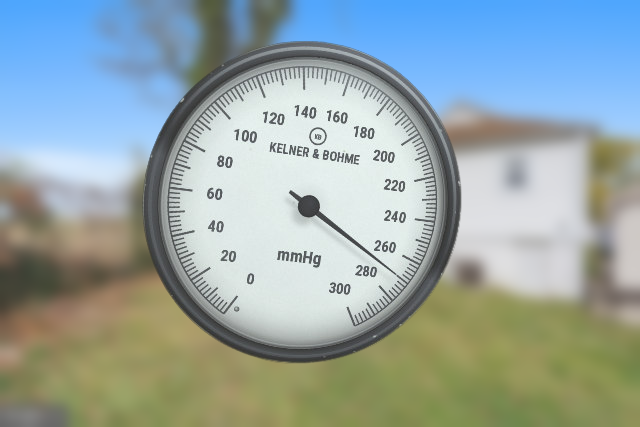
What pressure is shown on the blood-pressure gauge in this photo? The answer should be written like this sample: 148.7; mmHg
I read 270; mmHg
